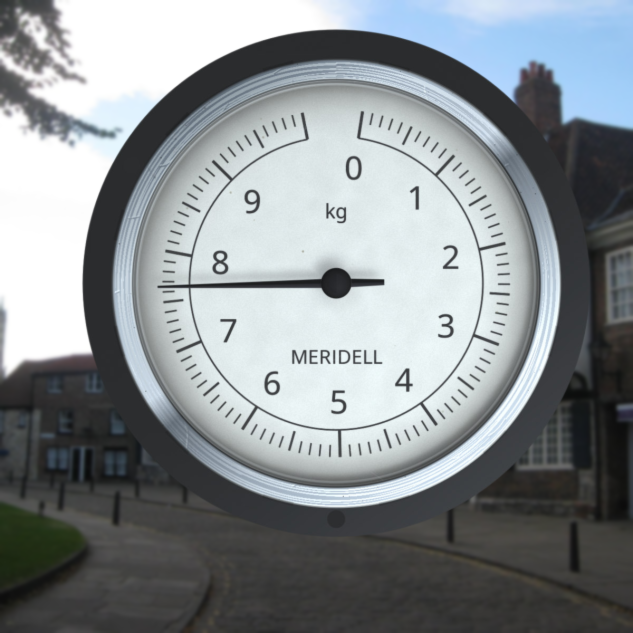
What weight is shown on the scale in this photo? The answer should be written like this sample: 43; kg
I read 7.65; kg
